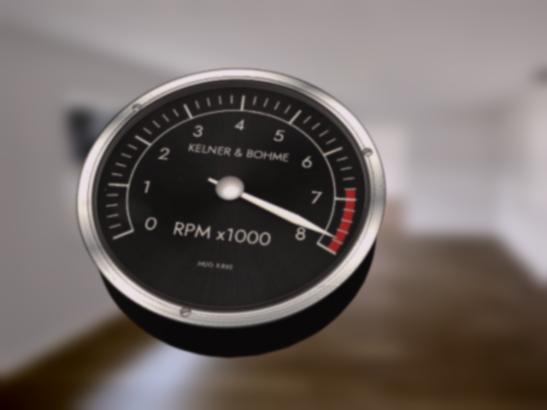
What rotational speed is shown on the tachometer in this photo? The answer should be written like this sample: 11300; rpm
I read 7800; rpm
